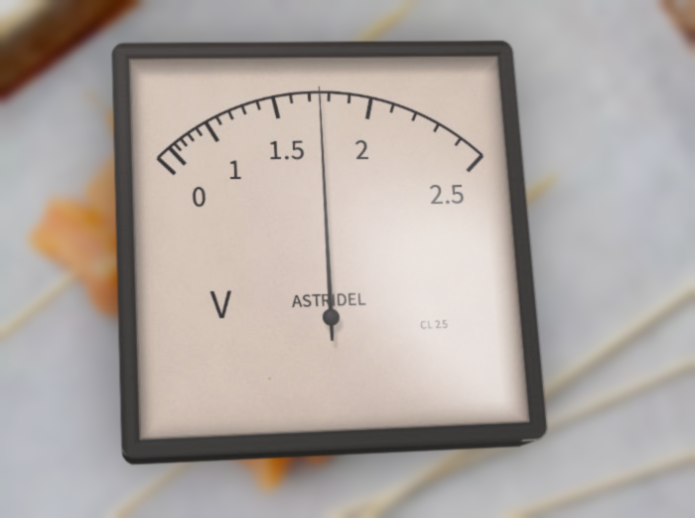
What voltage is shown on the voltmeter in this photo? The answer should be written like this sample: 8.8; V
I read 1.75; V
